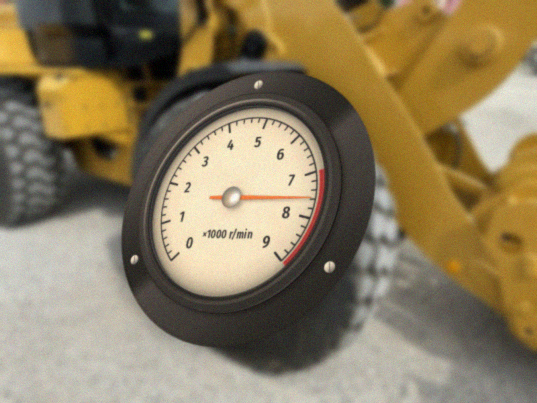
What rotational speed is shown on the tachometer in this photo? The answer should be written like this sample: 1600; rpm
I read 7600; rpm
